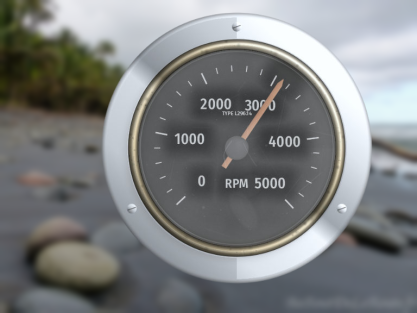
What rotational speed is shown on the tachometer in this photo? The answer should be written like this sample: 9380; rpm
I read 3100; rpm
